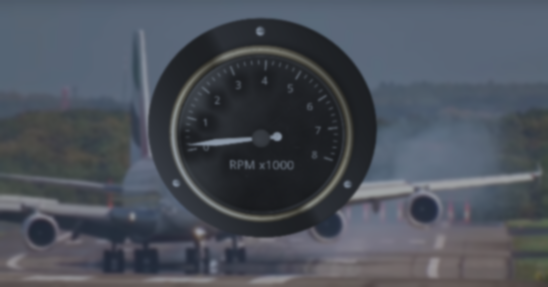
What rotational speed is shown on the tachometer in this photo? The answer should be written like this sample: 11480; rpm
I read 200; rpm
